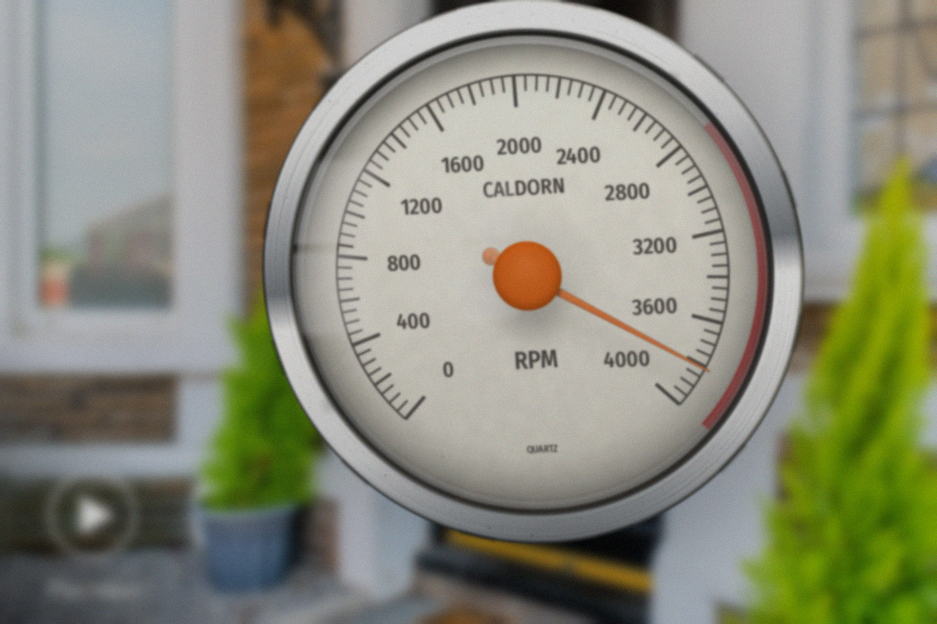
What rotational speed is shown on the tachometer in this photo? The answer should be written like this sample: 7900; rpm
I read 3800; rpm
